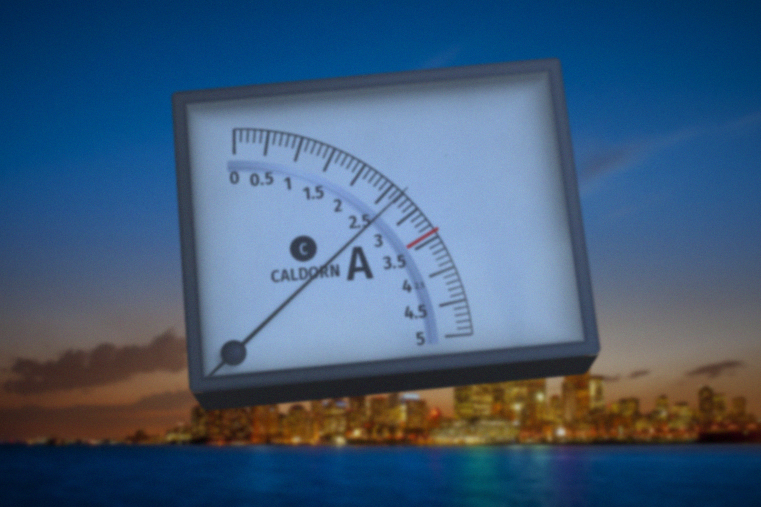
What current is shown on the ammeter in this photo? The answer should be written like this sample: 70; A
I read 2.7; A
